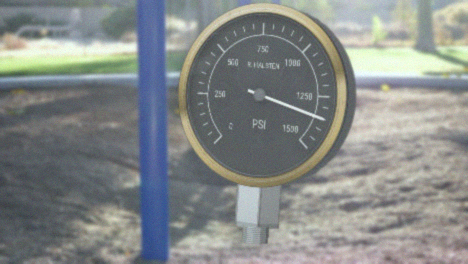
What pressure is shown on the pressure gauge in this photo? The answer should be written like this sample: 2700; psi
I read 1350; psi
